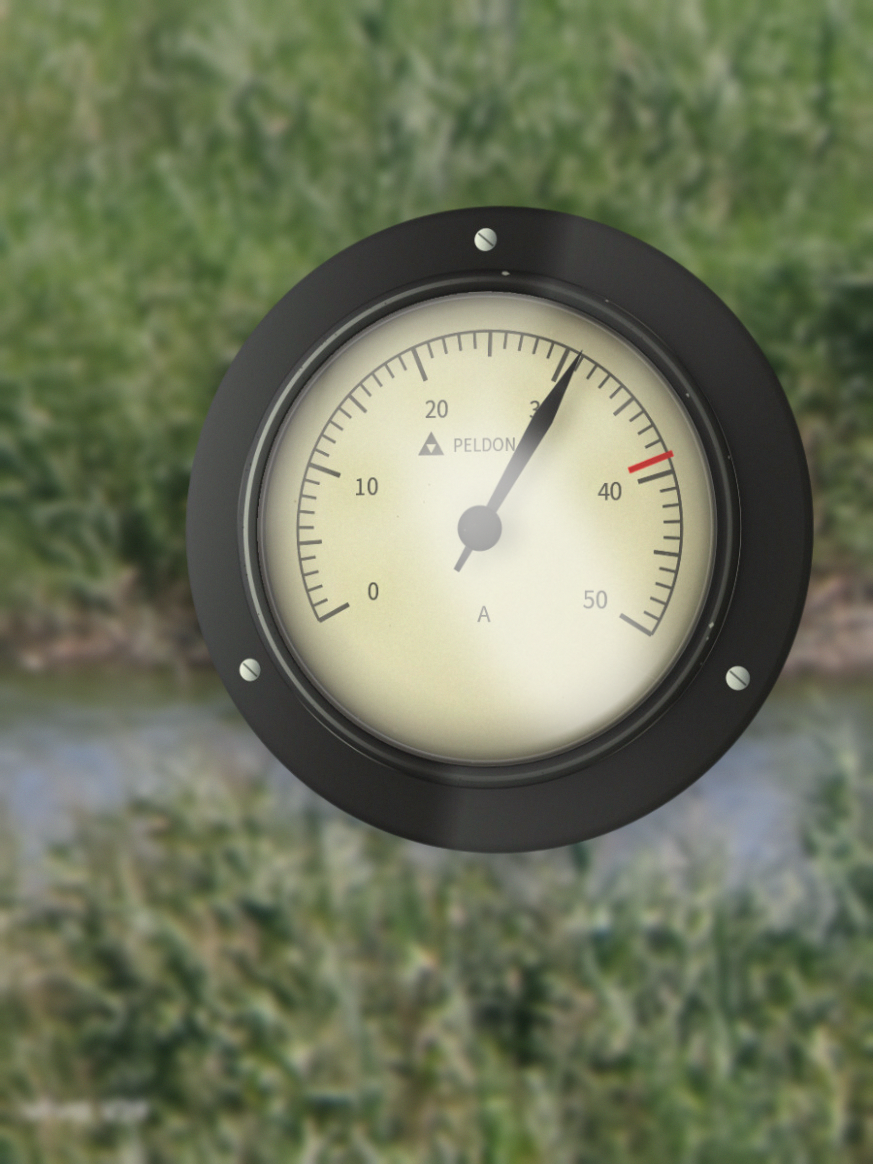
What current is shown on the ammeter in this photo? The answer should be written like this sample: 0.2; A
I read 31; A
